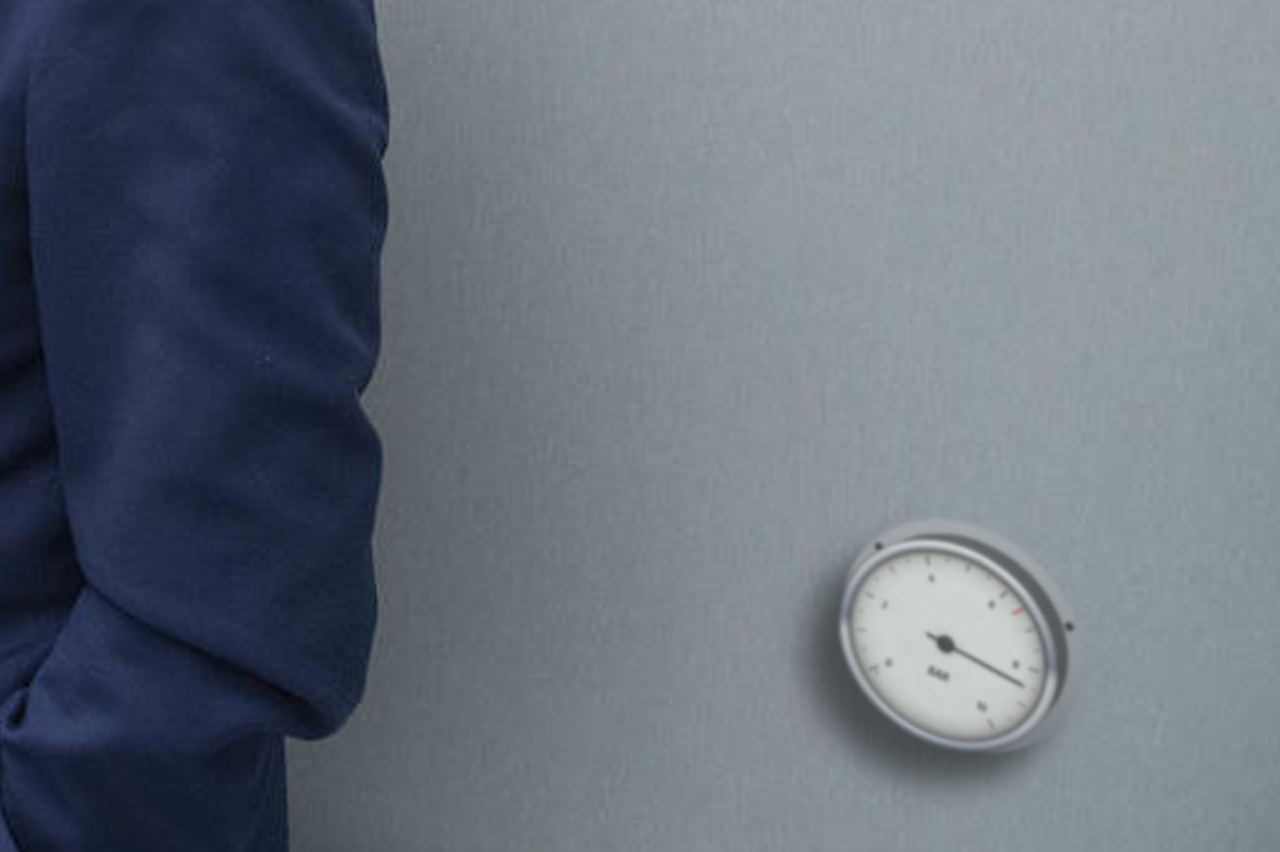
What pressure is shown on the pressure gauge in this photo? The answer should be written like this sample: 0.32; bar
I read 8.5; bar
